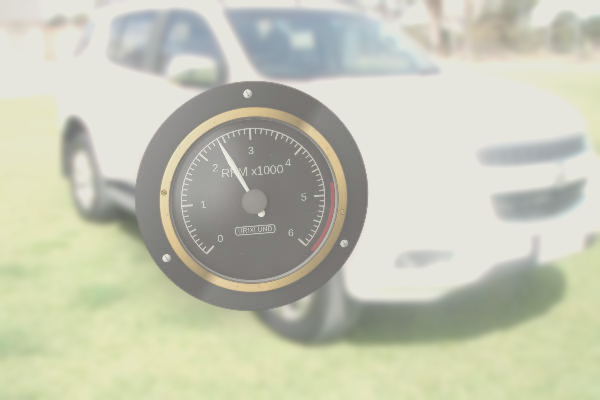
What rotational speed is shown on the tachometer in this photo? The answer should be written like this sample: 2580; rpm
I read 2400; rpm
